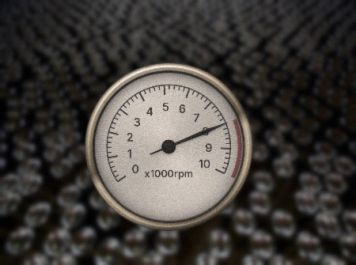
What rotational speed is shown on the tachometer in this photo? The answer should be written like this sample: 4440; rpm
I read 8000; rpm
